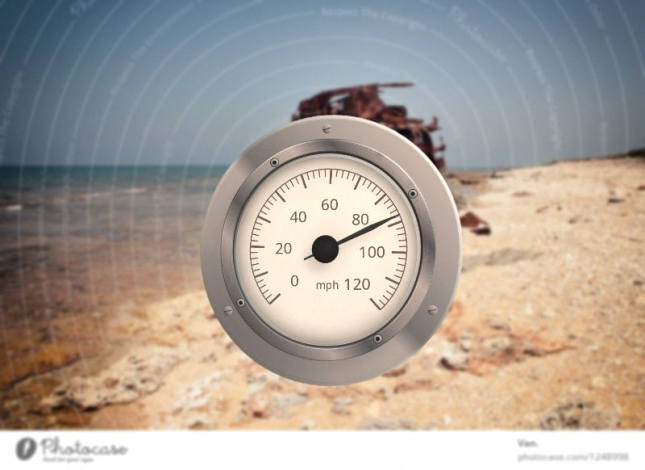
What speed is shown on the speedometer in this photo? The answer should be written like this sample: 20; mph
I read 88; mph
